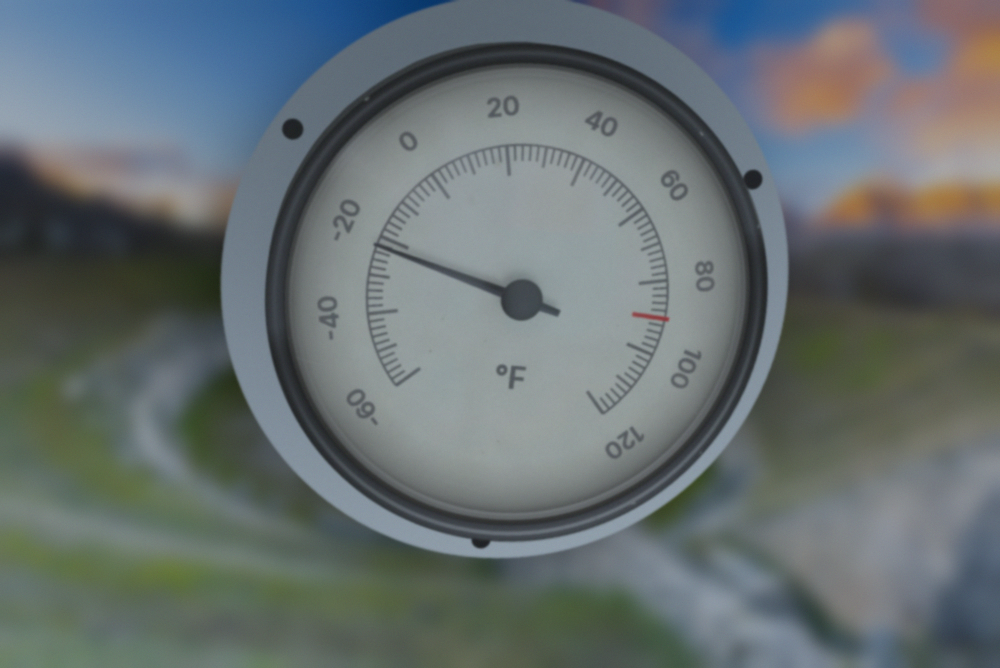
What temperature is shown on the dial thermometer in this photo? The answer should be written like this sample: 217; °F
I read -22; °F
